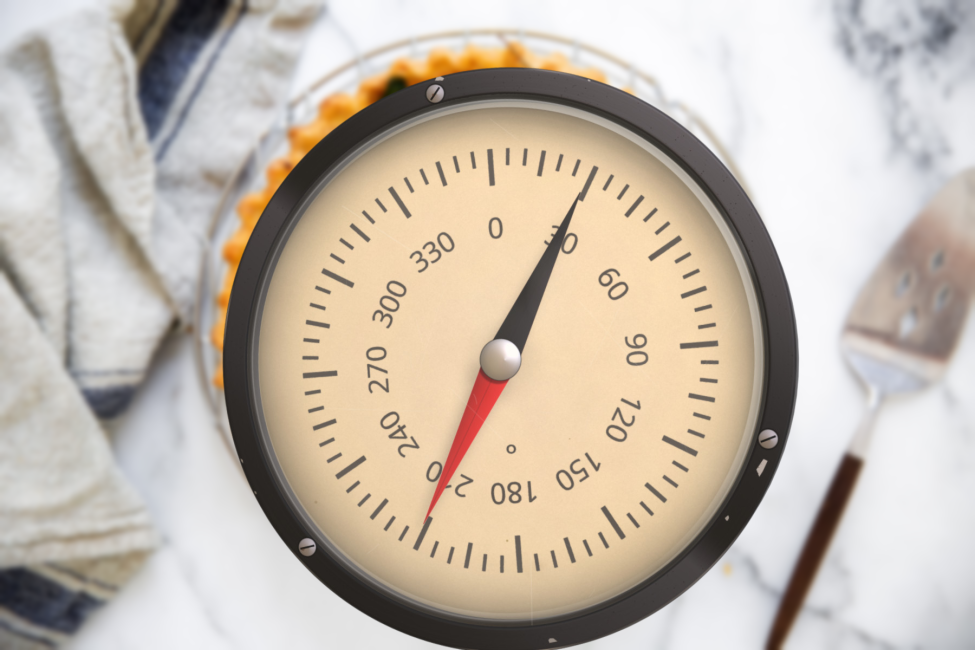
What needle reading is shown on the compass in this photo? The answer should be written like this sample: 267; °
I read 210; °
